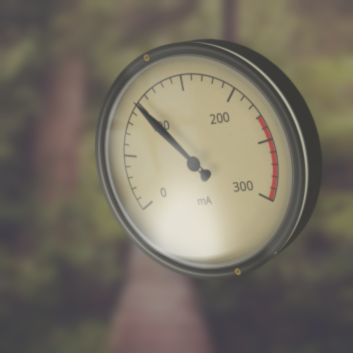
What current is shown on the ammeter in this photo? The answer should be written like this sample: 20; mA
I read 100; mA
